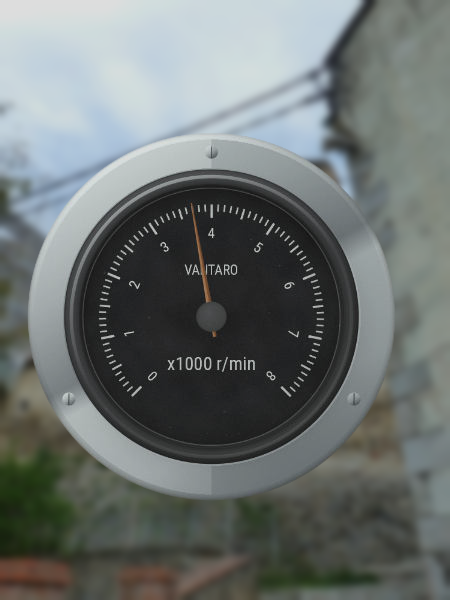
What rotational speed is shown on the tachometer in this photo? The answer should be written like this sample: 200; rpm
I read 3700; rpm
